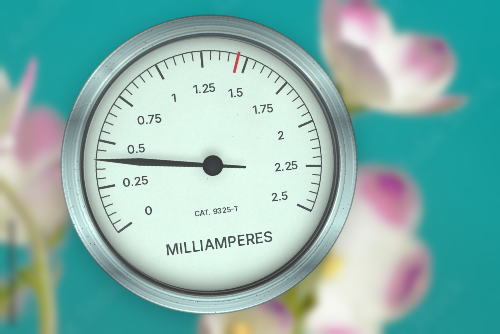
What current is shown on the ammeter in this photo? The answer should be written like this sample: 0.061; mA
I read 0.4; mA
